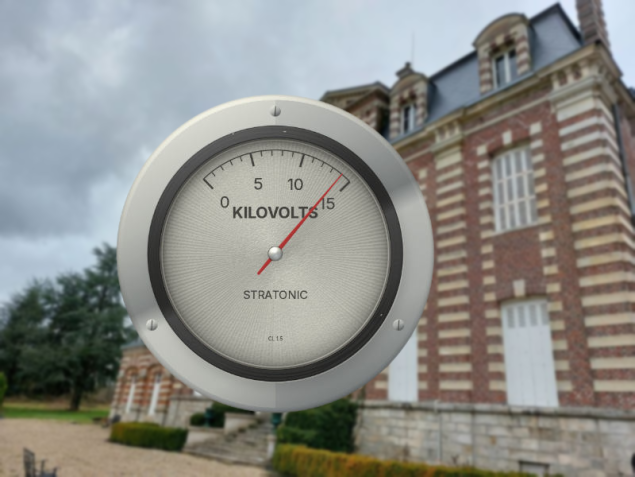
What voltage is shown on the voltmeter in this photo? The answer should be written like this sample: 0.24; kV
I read 14; kV
